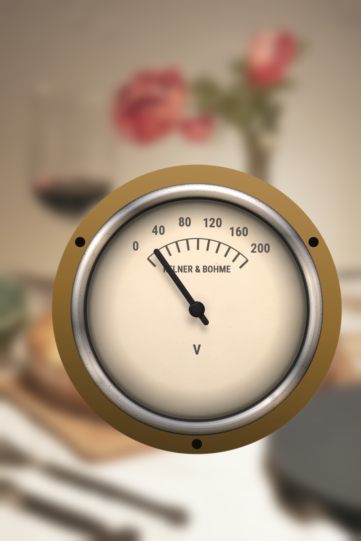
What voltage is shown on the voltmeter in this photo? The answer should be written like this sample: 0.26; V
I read 20; V
